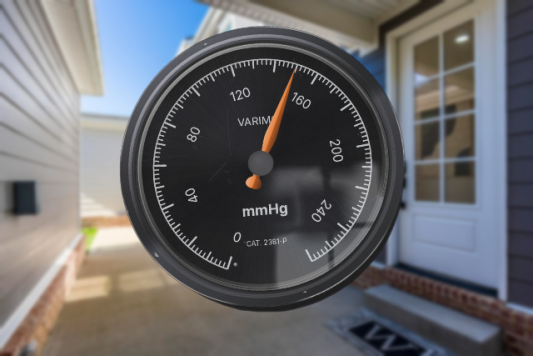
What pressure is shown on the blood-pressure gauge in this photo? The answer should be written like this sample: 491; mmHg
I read 150; mmHg
